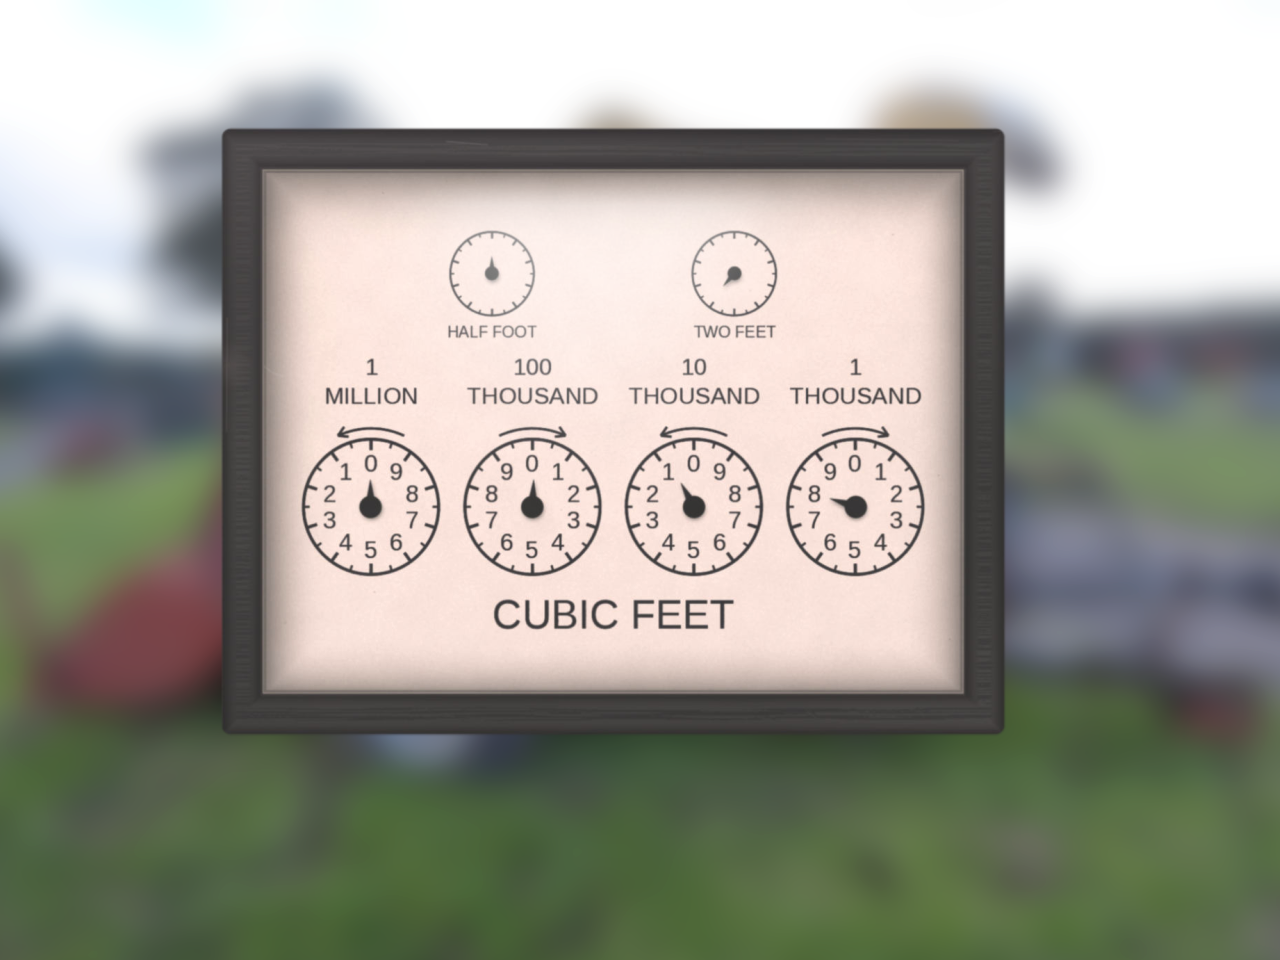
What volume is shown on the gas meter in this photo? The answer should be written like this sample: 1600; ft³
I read 800; ft³
